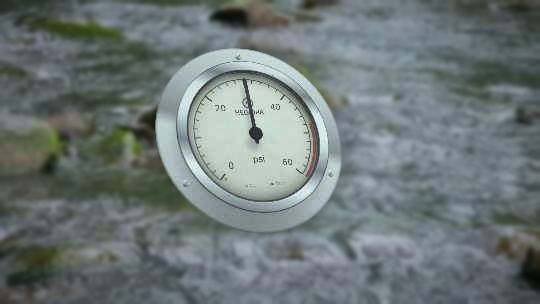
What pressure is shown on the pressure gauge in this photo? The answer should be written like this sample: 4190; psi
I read 30; psi
